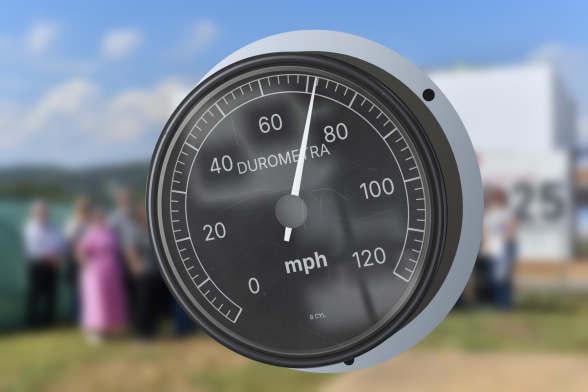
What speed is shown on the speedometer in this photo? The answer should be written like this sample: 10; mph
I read 72; mph
